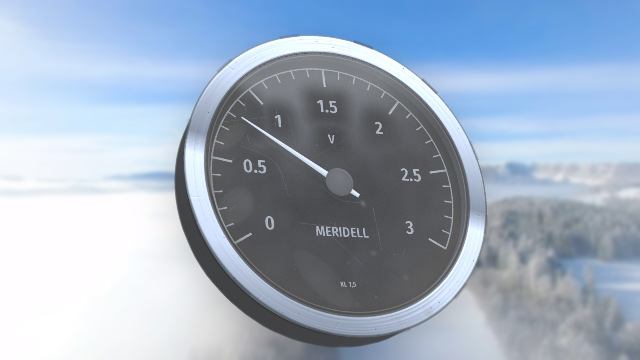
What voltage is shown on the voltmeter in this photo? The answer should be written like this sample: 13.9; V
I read 0.8; V
